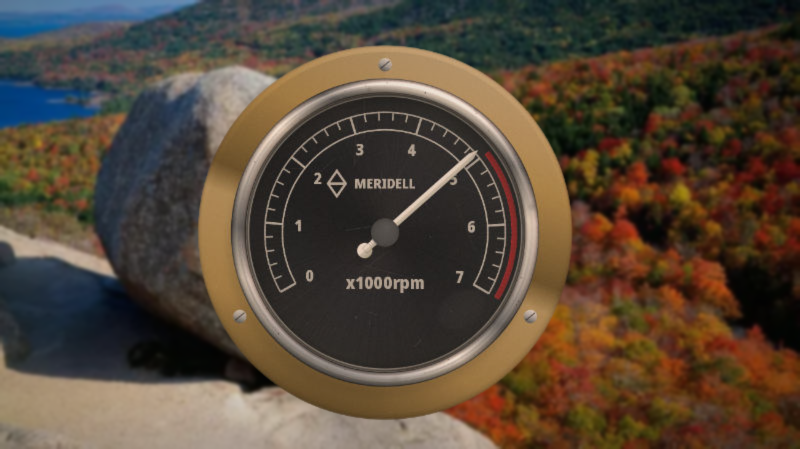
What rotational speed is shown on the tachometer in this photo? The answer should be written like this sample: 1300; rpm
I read 4900; rpm
